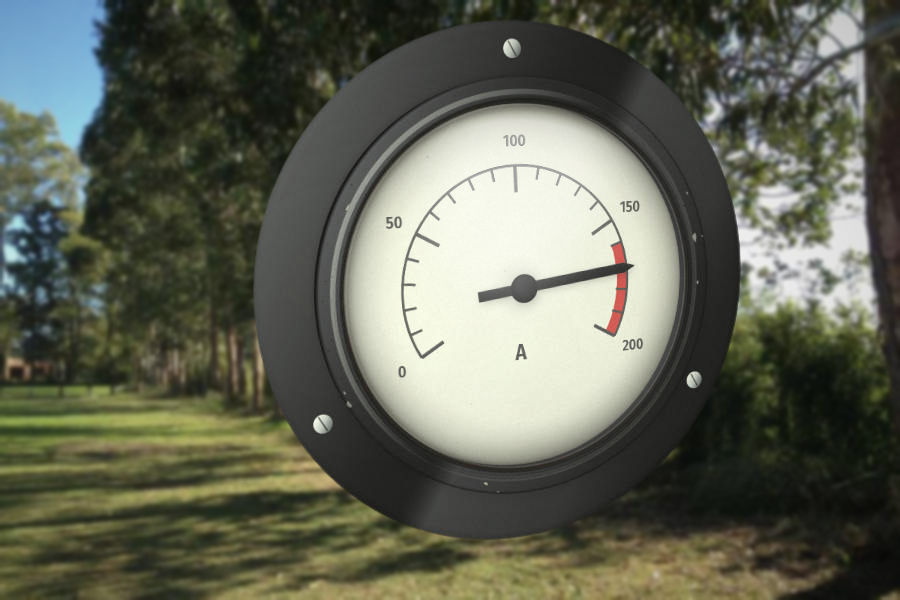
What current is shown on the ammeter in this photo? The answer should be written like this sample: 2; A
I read 170; A
